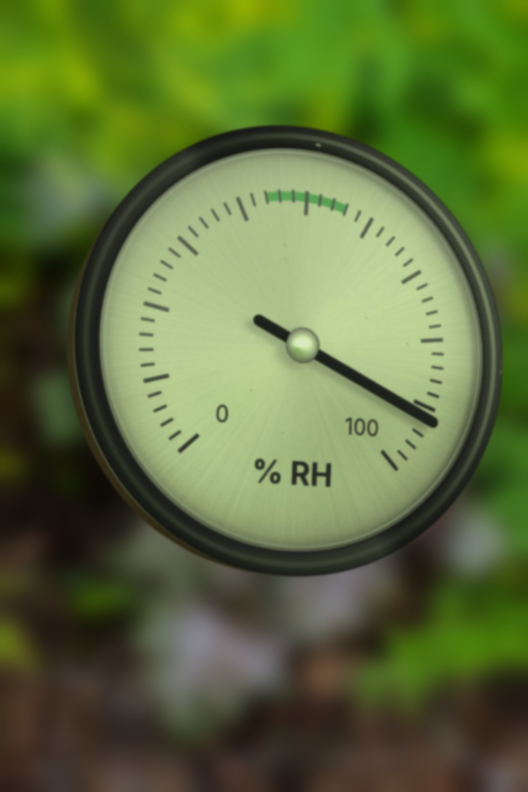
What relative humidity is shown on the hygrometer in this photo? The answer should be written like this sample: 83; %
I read 92; %
